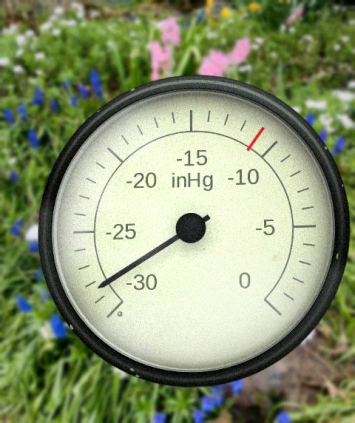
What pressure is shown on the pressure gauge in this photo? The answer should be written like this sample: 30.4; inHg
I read -28.5; inHg
